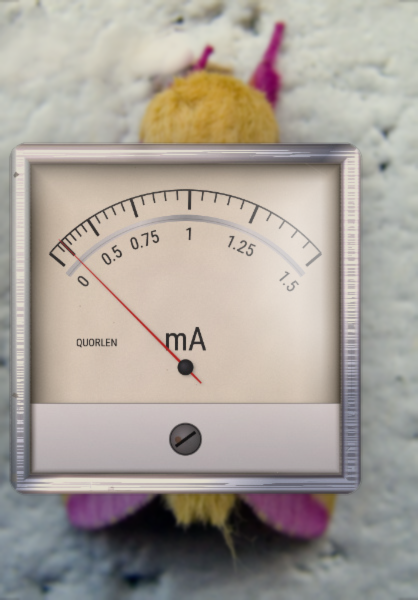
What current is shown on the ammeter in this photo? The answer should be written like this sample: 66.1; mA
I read 0.25; mA
